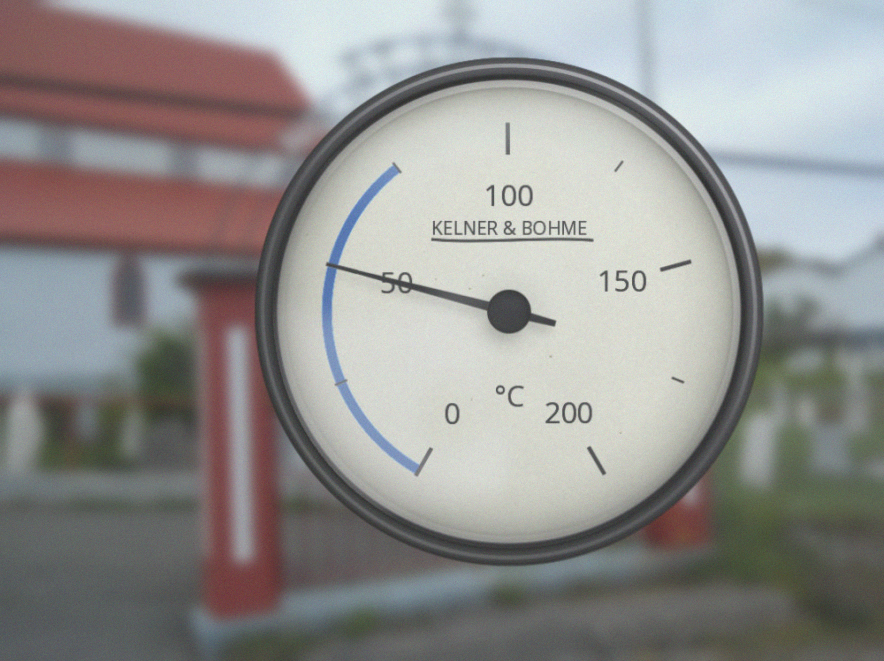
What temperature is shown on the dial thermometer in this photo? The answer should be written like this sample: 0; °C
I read 50; °C
